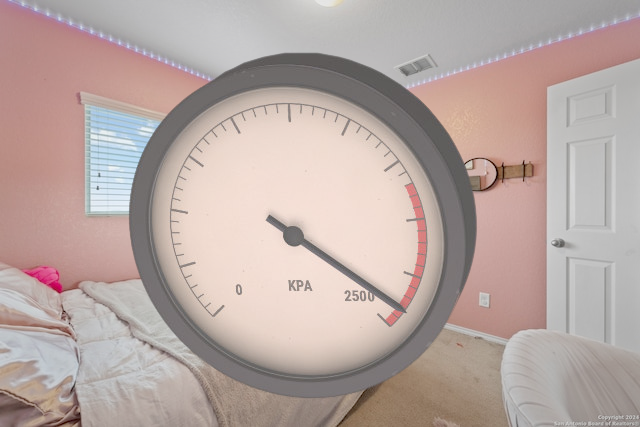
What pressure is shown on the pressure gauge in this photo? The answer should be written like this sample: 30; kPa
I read 2400; kPa
